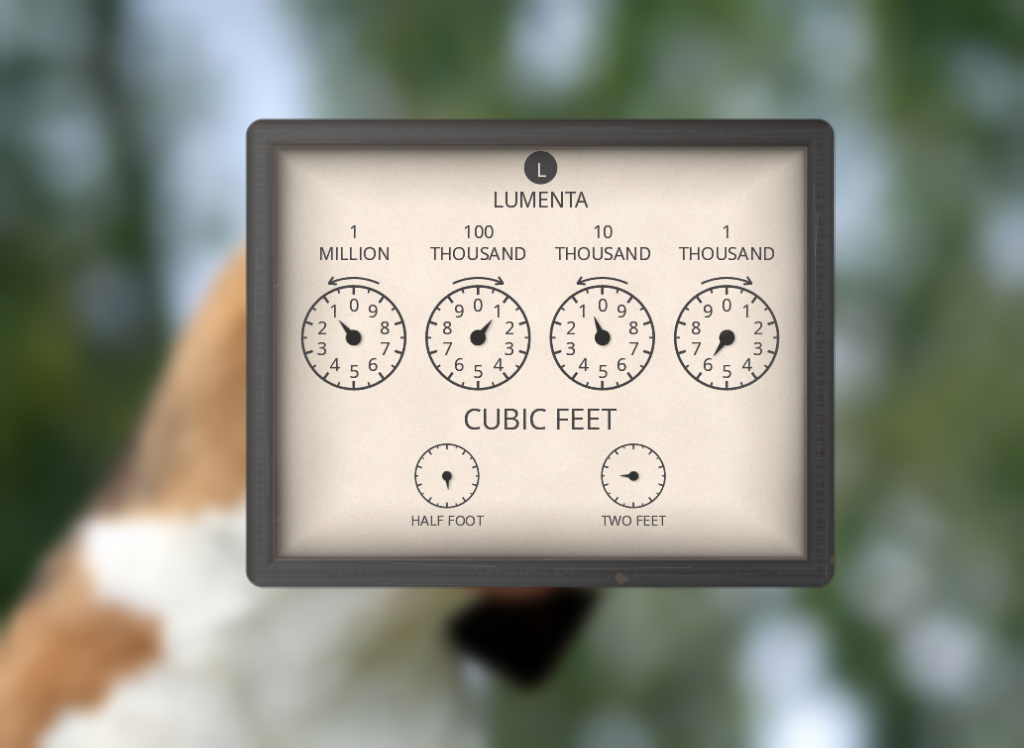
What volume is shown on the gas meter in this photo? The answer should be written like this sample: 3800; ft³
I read 110600; ft³
